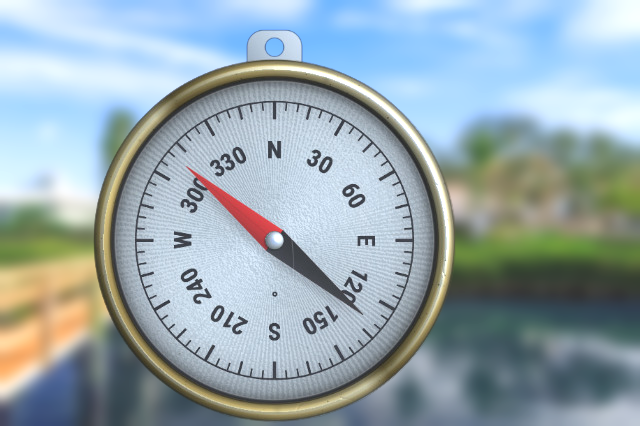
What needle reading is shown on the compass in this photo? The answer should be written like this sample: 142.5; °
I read 310; °
